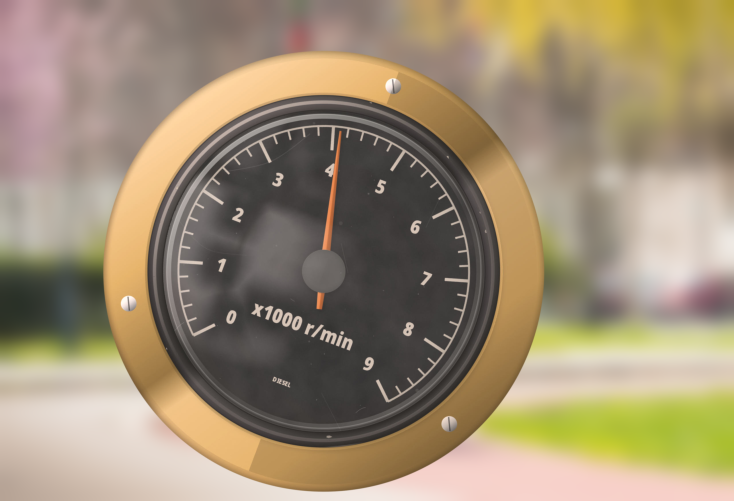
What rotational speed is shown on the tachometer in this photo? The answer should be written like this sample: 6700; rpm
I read 4100; rpm
